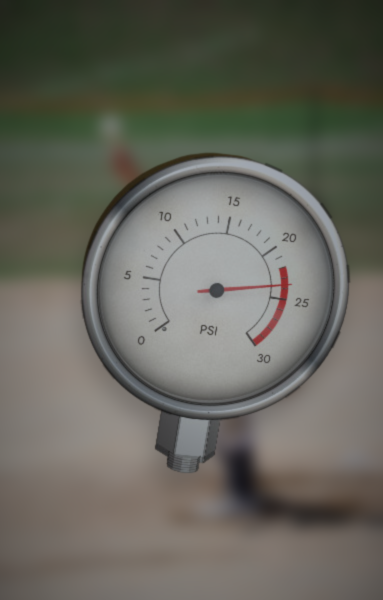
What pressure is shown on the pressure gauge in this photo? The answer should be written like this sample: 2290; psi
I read 23.5; psi
